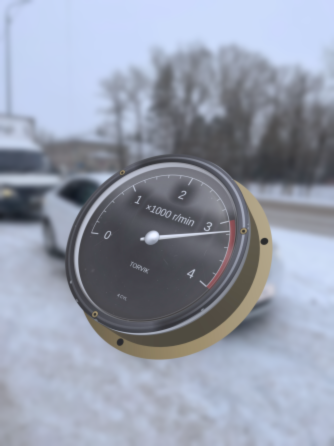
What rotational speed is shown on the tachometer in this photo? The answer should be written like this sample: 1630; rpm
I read 3200; rpm
